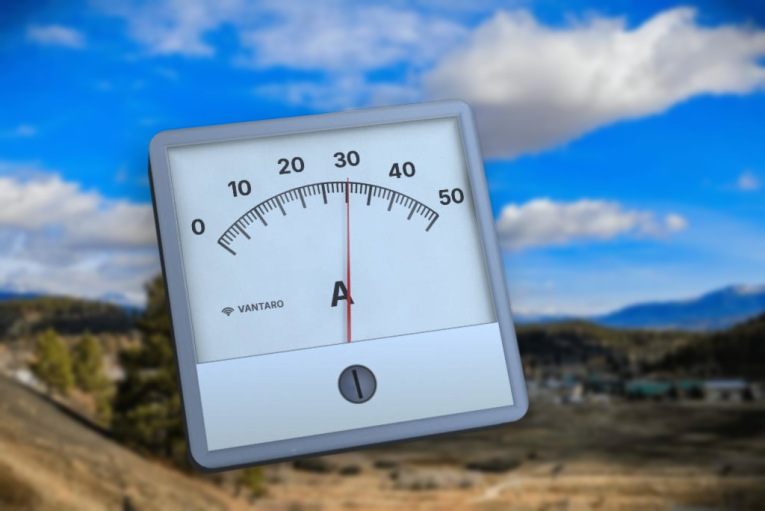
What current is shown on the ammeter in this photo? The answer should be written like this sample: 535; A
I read 30; A
